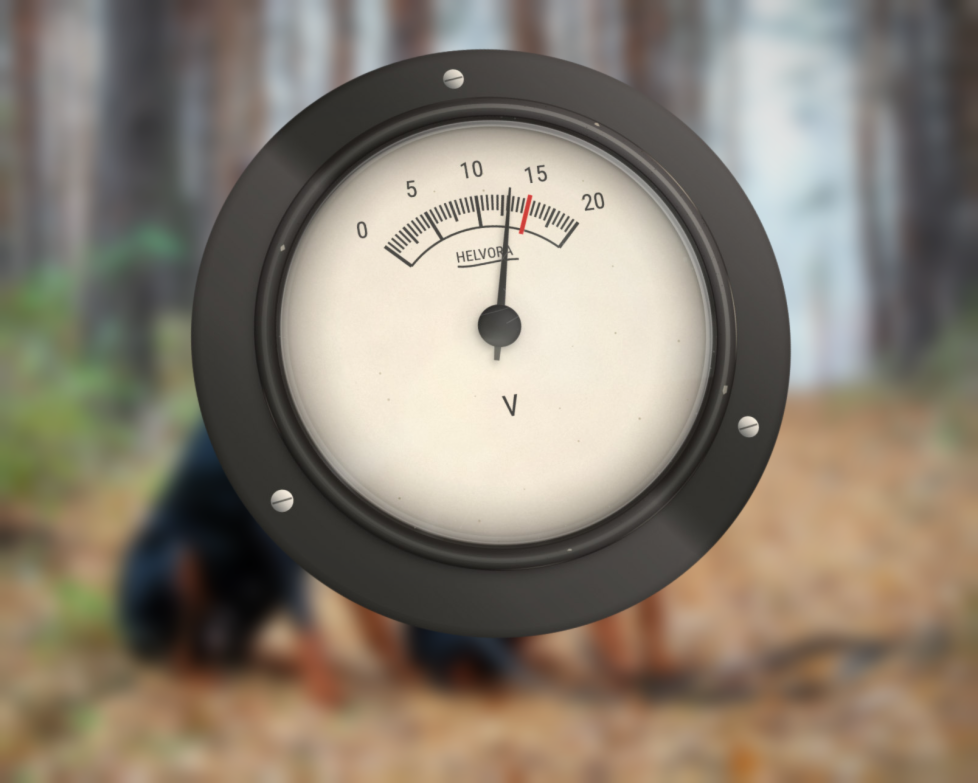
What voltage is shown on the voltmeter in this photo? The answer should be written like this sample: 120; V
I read 13; V
